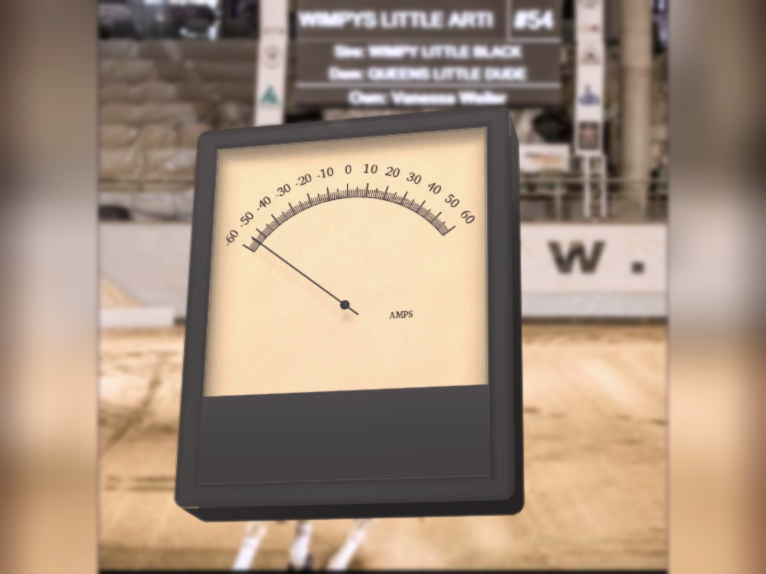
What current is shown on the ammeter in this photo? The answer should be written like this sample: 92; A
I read -55; A
